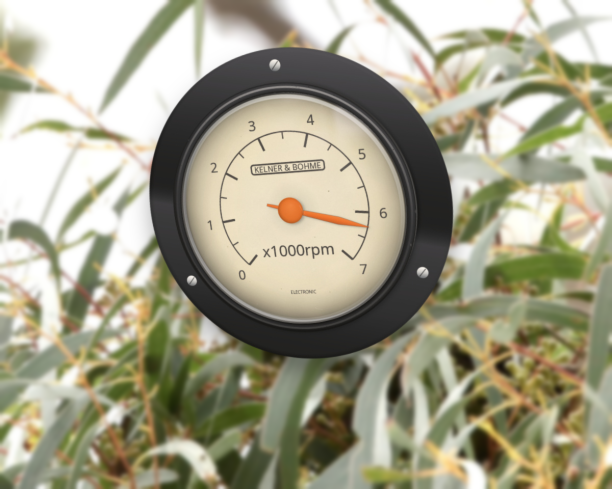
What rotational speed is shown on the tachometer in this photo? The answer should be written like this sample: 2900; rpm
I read 6250; rpm
